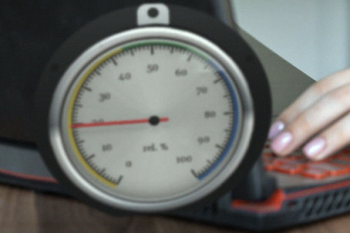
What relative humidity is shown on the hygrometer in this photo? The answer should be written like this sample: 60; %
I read 20; %
